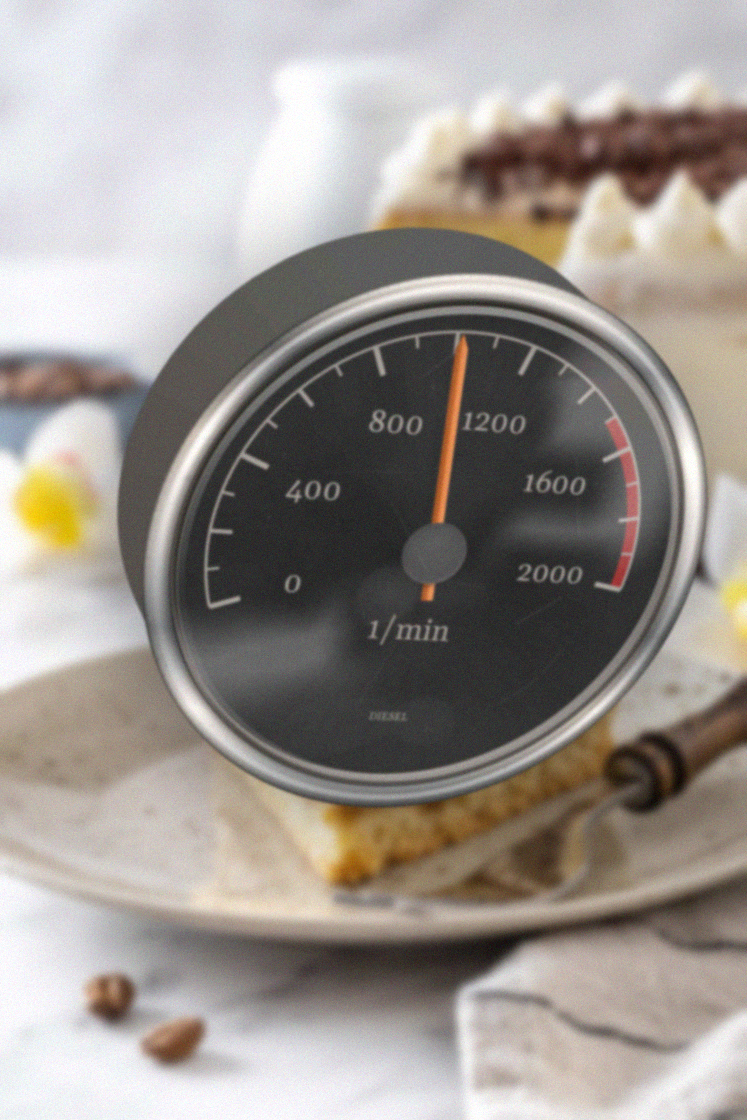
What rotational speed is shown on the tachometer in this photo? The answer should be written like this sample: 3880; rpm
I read 1000; rpm
